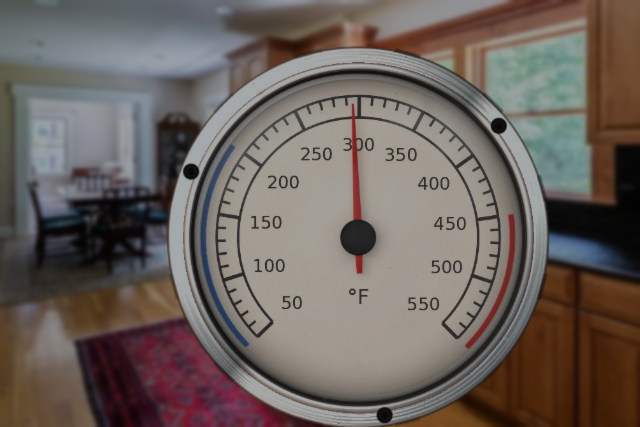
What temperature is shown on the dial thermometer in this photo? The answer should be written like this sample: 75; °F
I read 295; °F
